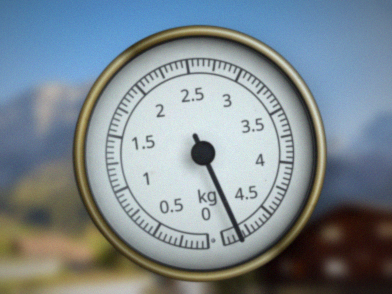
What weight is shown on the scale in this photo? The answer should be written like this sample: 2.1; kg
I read 4.85; kg
